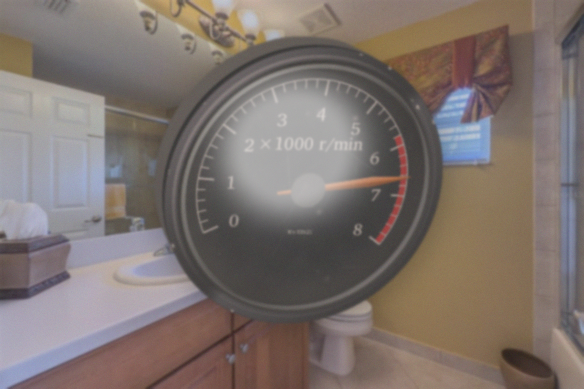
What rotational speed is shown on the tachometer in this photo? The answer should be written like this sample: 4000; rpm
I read 6600; rpm
